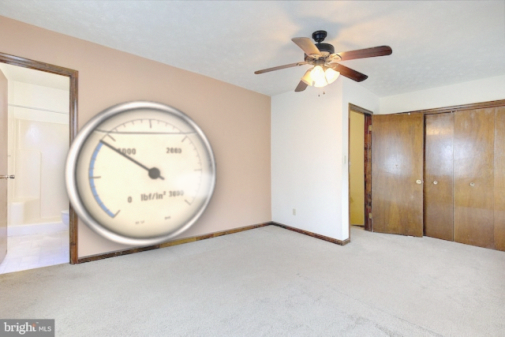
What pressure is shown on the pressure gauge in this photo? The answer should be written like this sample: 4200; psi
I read 900; psi
